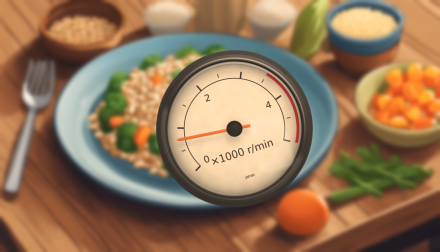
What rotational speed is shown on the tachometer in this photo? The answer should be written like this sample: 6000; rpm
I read 750; rpm
